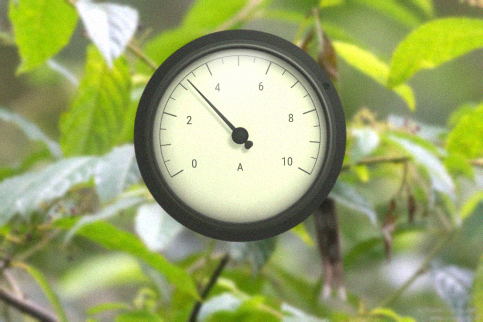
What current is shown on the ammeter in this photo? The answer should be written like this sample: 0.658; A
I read 3.25; A
